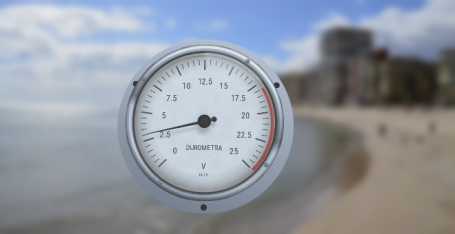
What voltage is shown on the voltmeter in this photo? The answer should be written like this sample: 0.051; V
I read 3; V
